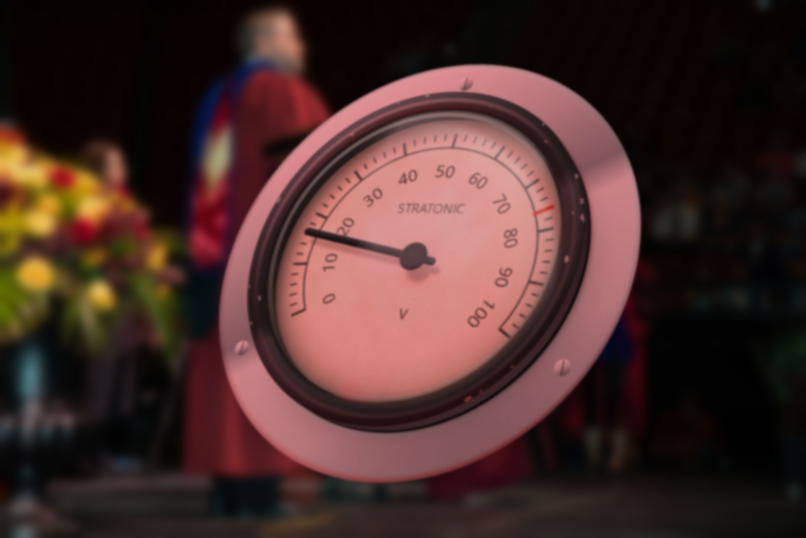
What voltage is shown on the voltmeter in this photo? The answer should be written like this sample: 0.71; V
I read 16; V
